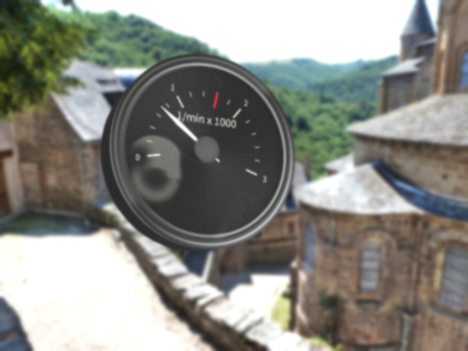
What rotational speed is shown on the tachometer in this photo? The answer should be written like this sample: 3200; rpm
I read 700; rpm
